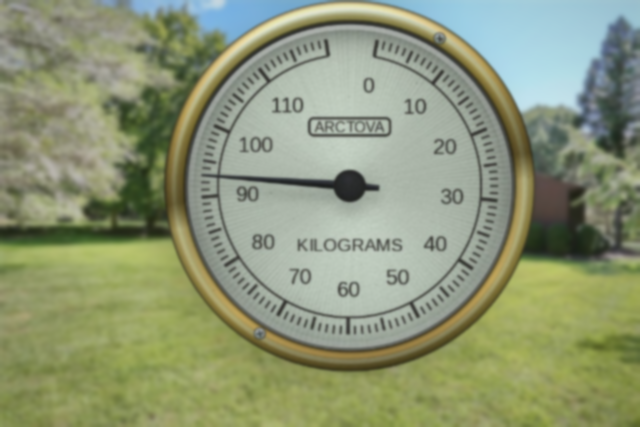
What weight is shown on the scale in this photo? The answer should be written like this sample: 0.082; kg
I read 93; kg
